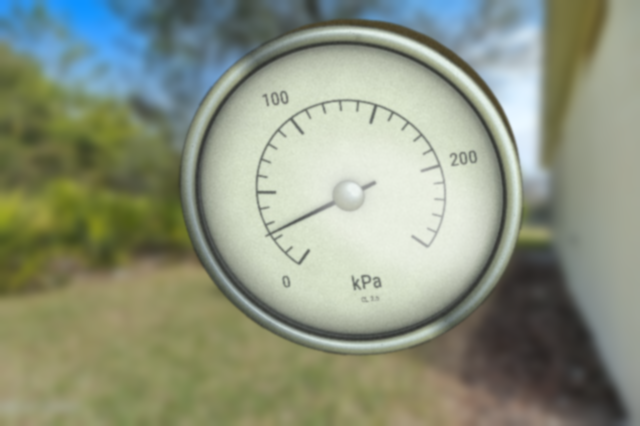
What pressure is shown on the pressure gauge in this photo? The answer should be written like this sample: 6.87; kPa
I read 25; kPa
